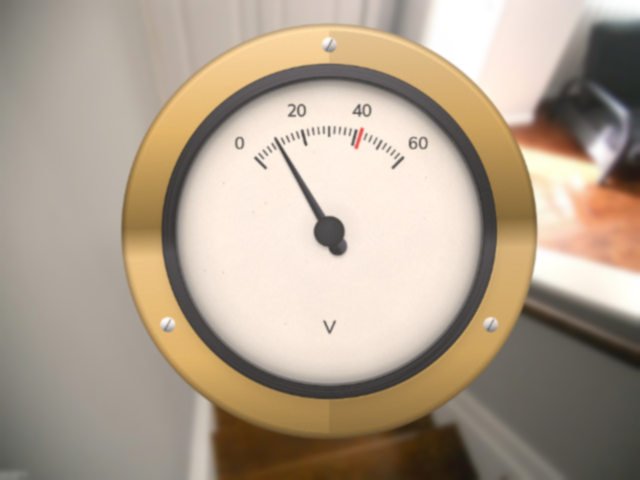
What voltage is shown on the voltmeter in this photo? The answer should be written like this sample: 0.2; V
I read 10; V
